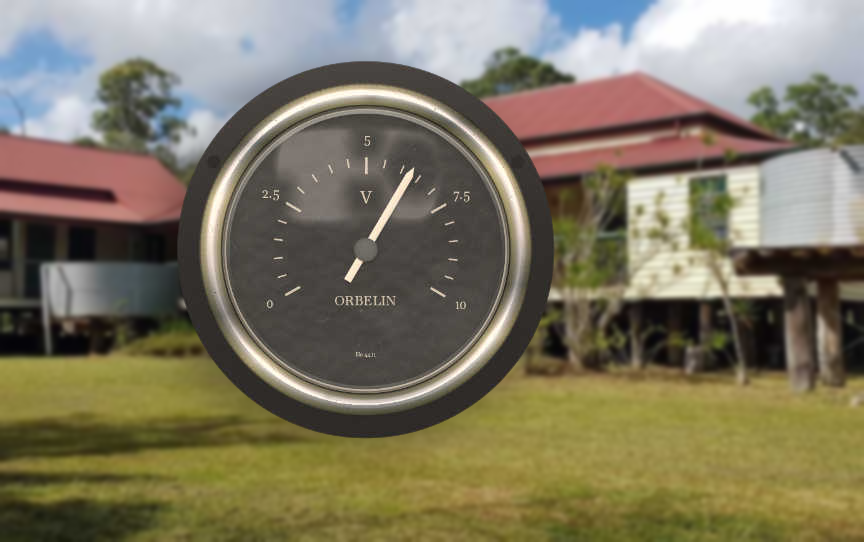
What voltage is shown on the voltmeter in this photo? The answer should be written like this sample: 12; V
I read 6.25; V
